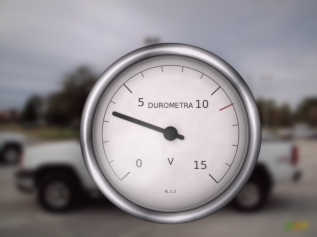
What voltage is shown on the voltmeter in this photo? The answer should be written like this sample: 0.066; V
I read 3.5; V
